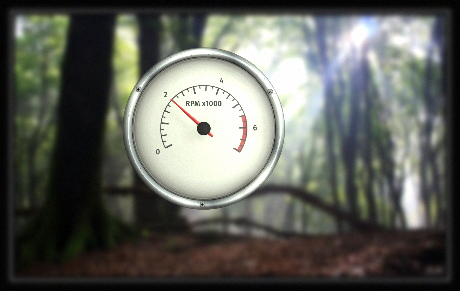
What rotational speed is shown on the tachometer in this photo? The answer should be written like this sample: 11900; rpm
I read 2000; rpm
